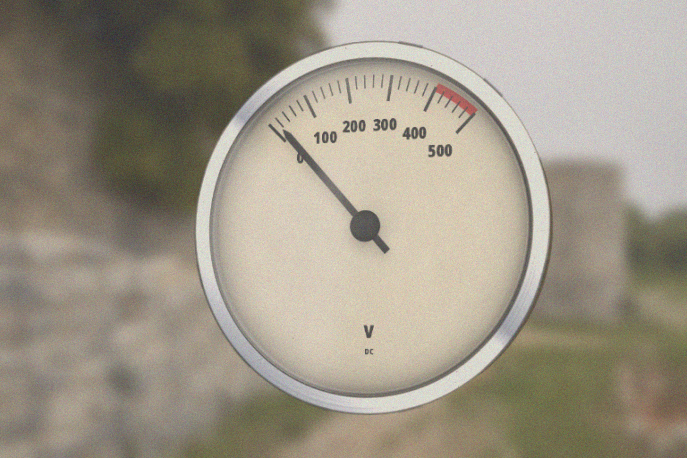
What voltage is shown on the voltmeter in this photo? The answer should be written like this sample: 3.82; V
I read 20; V
